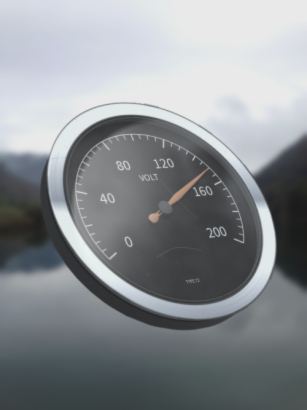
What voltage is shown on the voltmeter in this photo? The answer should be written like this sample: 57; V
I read 150; V
